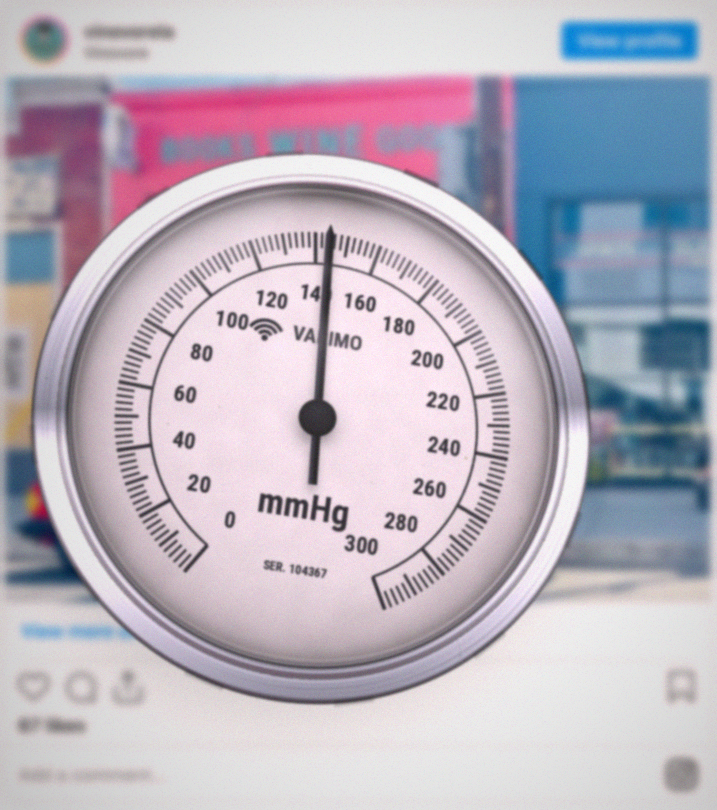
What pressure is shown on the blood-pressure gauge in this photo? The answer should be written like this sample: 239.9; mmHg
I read 144; mmHg
